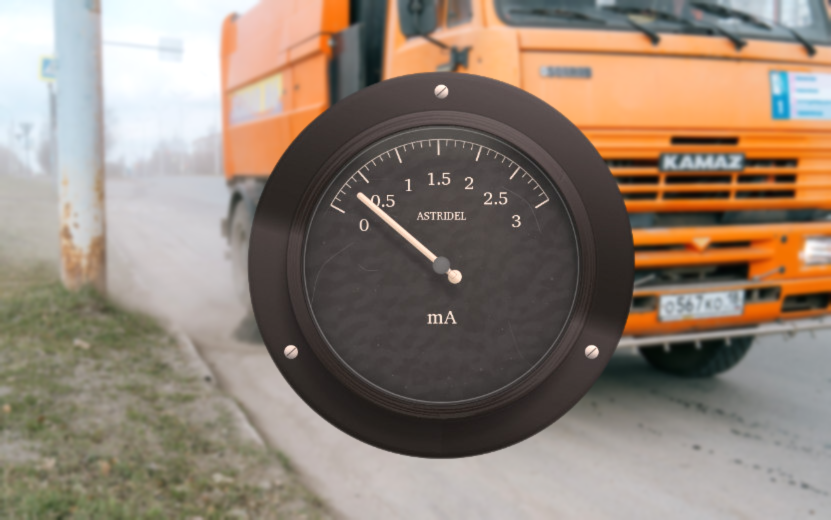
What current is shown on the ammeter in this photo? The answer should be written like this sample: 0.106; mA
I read 0.3; mA
